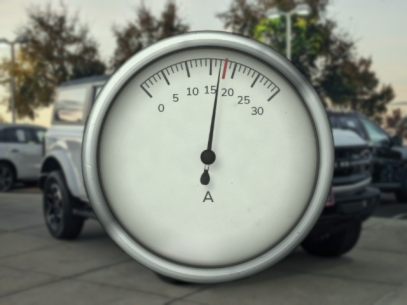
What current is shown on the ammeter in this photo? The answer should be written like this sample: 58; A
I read 17; A
